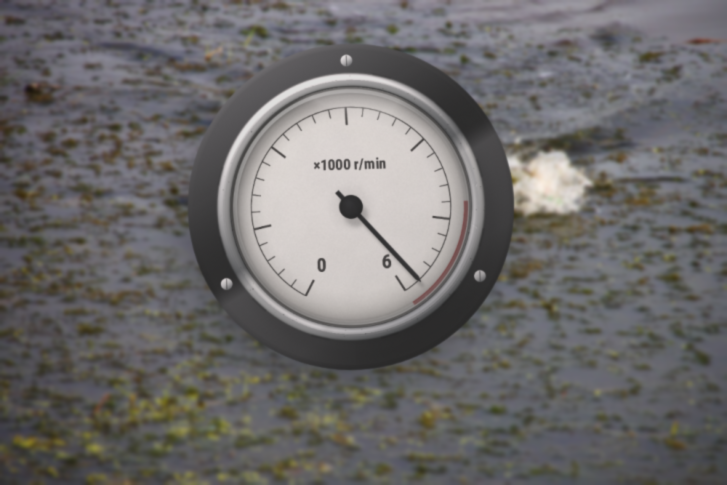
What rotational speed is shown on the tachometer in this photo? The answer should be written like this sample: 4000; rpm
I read 5800; rpm
